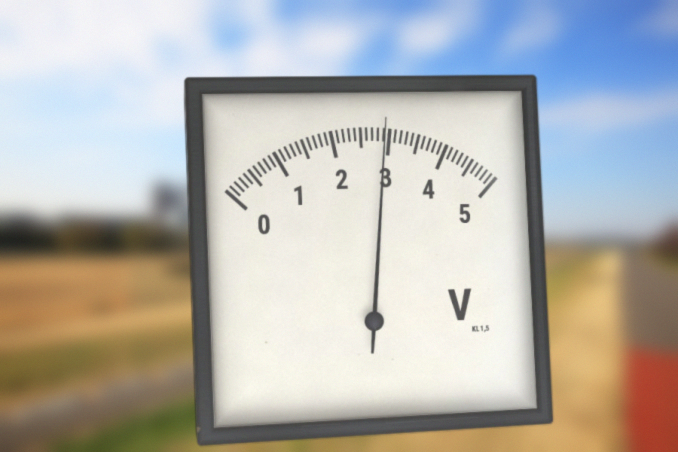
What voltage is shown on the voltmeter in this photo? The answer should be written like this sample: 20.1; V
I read 2.9; V
